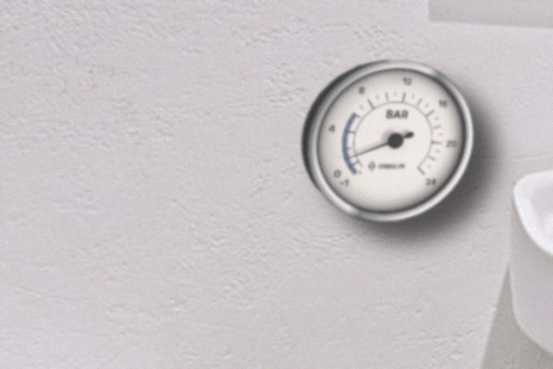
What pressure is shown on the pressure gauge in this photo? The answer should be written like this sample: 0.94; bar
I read 1; bar
